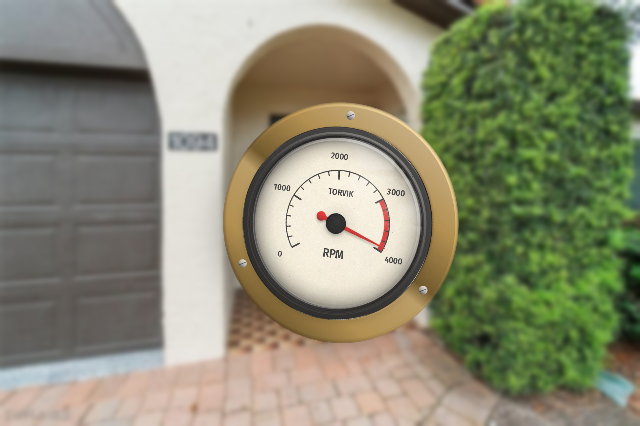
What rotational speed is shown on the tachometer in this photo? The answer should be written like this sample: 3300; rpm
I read 3900; rpm
